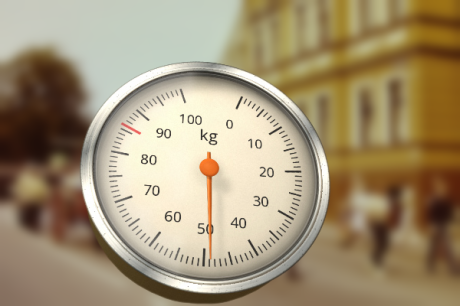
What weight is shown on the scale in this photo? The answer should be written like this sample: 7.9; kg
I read 49; kg
